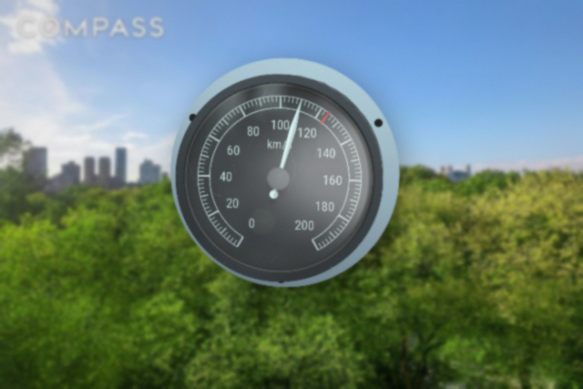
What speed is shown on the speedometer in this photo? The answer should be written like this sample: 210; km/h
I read 110; km/h
